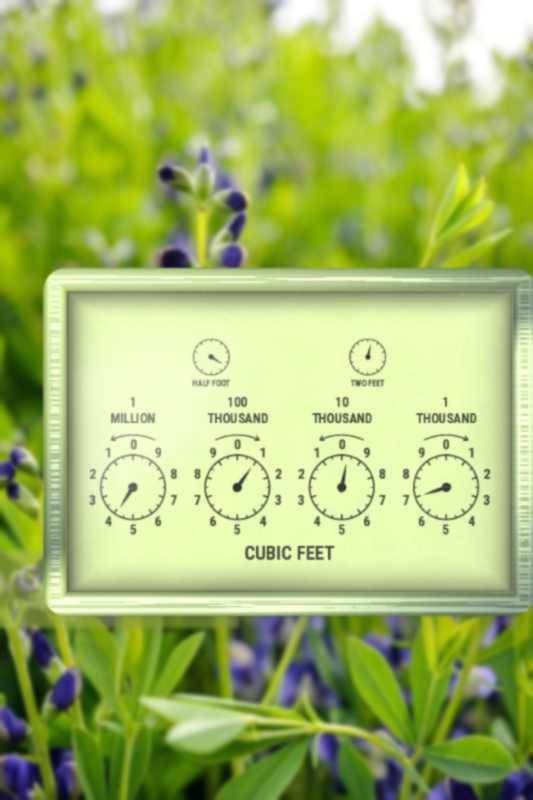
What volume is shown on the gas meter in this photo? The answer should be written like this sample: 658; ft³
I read 409700; ft³
